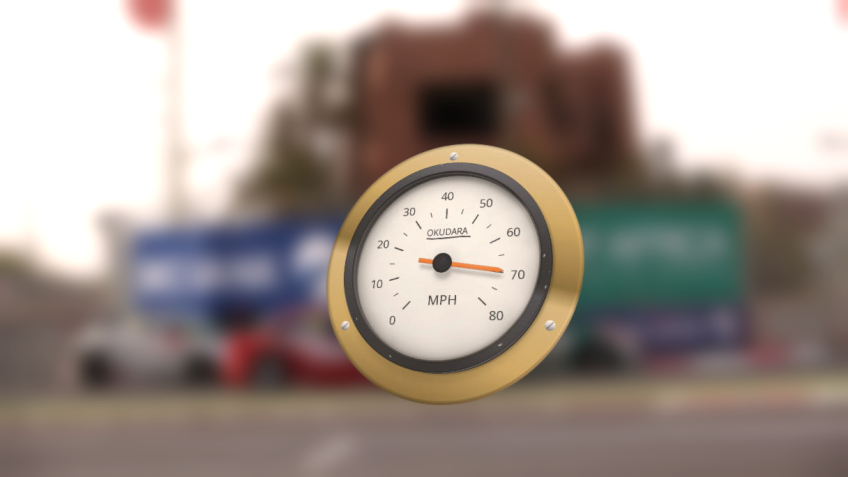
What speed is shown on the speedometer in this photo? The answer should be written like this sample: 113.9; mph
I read 70; mph
